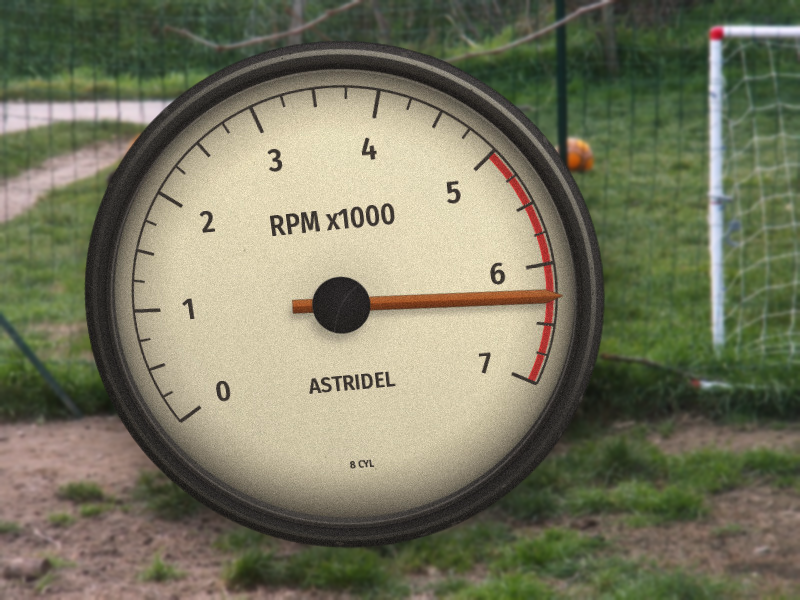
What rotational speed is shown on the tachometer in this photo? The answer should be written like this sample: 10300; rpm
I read 6250; rpm
